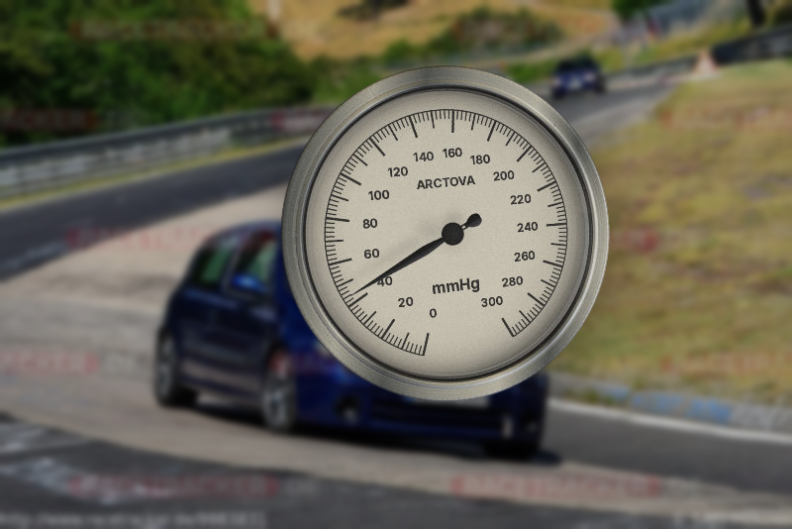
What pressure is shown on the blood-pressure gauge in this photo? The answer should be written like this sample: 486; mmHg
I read 44; mmHg
